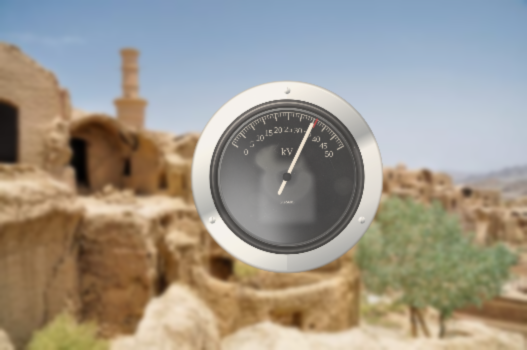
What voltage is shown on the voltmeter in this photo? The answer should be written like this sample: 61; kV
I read 35; kV
